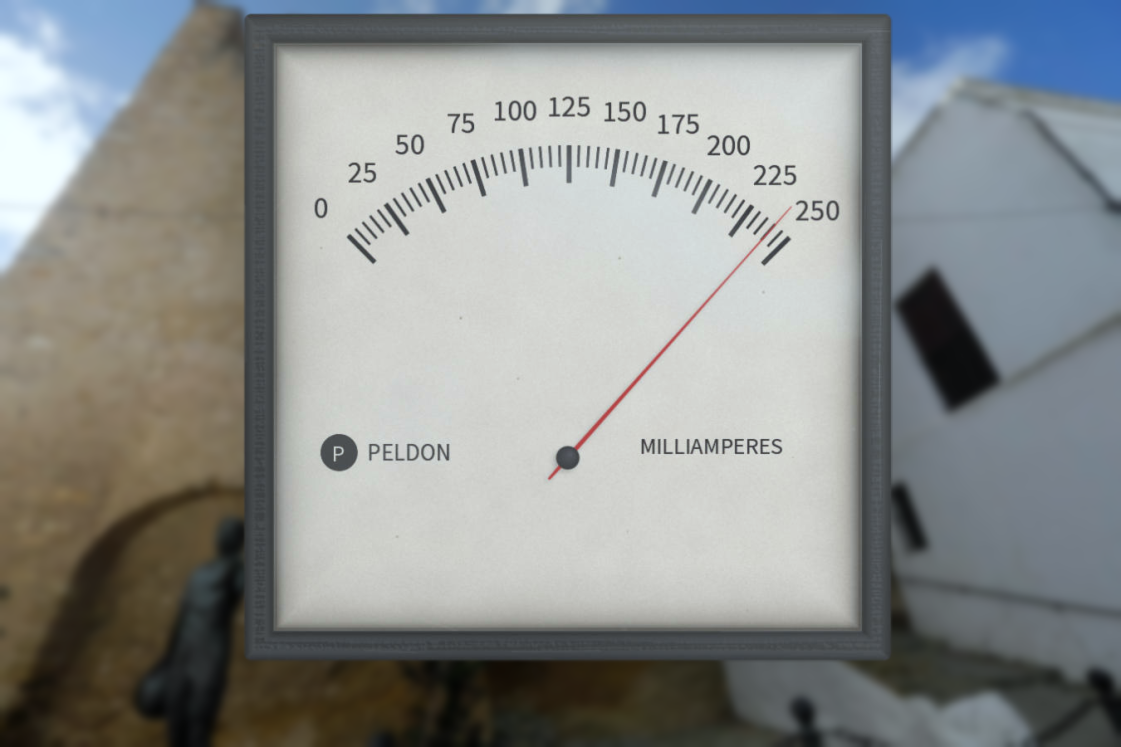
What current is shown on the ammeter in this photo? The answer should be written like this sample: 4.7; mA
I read 240; mA
